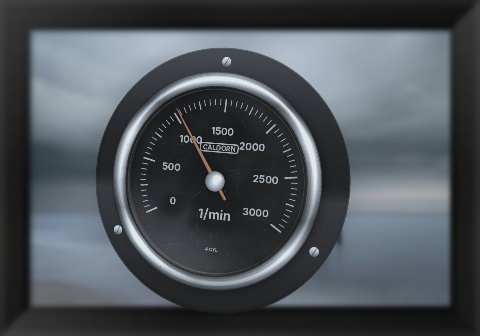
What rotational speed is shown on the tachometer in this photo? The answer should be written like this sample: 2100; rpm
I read 1050; rpm
